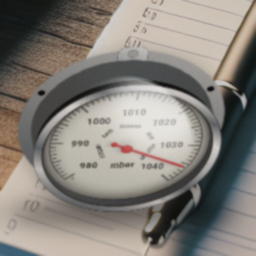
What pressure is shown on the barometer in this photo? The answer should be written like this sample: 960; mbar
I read 1035; mbar
